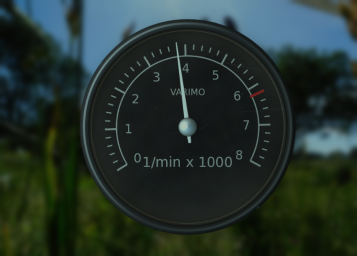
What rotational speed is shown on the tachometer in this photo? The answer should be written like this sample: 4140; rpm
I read 3800; rpm
